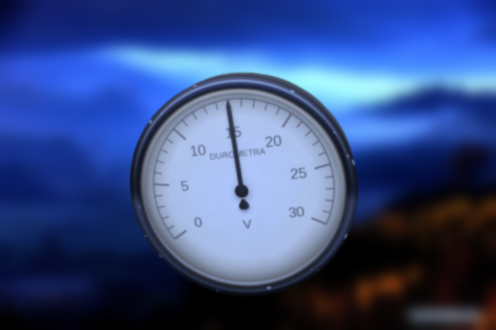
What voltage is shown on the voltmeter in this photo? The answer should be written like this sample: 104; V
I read 15; V
